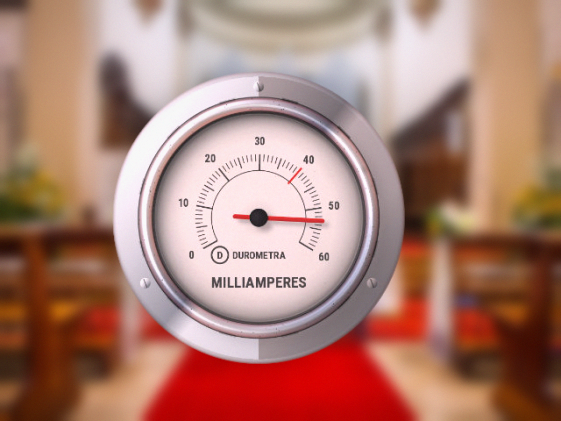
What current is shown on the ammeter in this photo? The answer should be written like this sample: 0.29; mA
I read 53; mA
